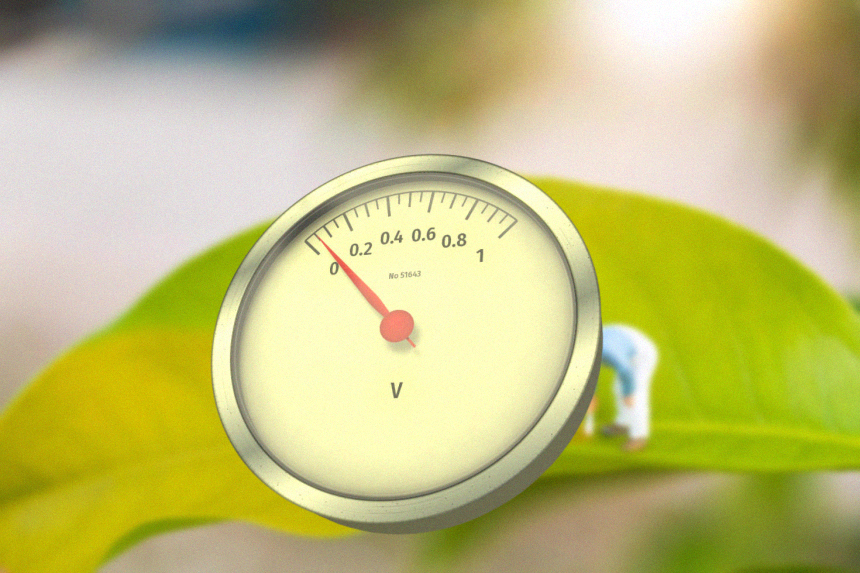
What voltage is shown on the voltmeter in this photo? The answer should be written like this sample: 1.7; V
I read 0.05; V
